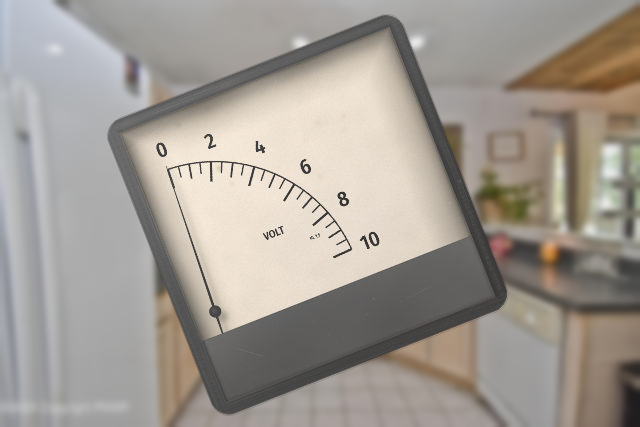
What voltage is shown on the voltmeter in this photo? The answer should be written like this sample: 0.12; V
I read 0; V
